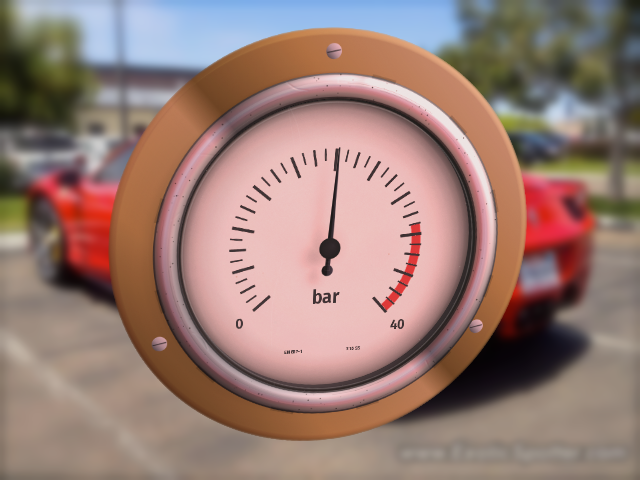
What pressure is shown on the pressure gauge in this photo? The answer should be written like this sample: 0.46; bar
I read 20; bar
